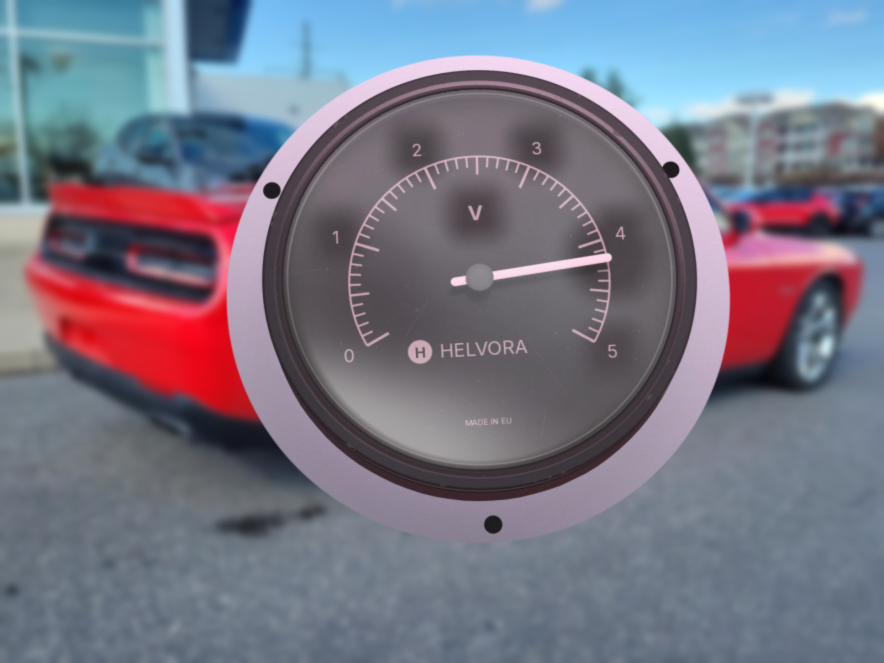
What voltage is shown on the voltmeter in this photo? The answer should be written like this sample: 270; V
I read 4.2; V
